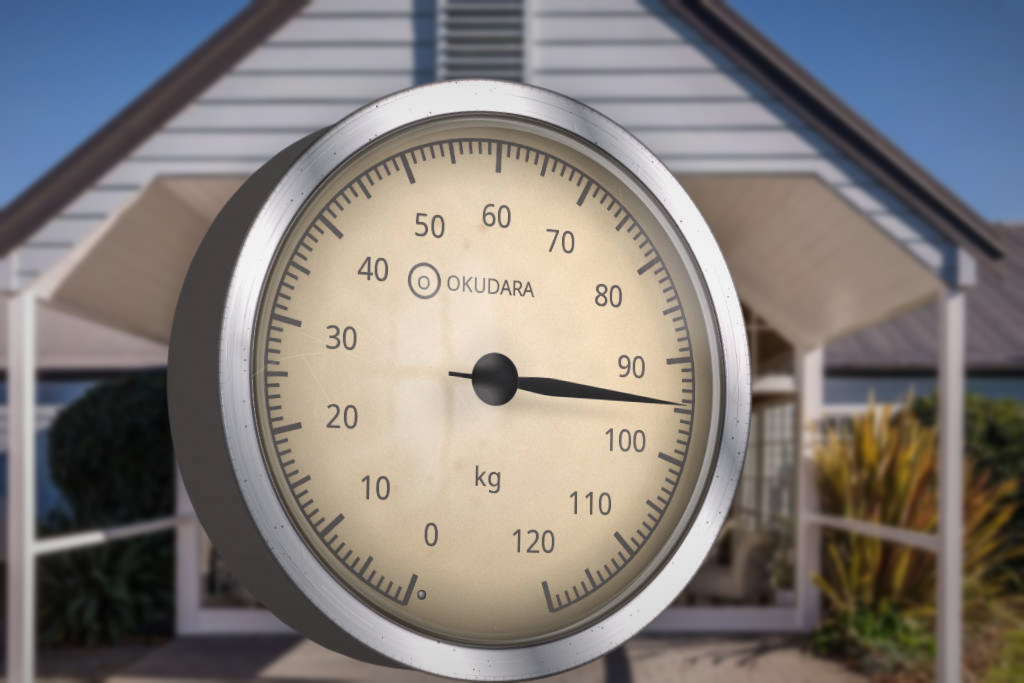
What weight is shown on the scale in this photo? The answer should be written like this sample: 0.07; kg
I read 94.5; kg
